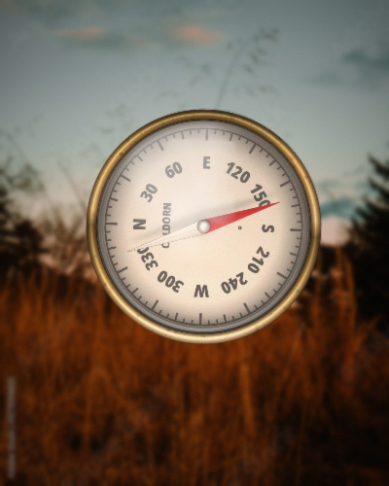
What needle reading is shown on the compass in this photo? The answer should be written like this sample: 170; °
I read 160; °
